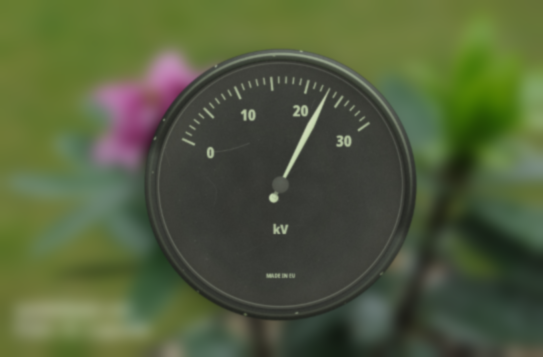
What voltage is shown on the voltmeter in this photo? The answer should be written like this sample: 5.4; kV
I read 23; kV
